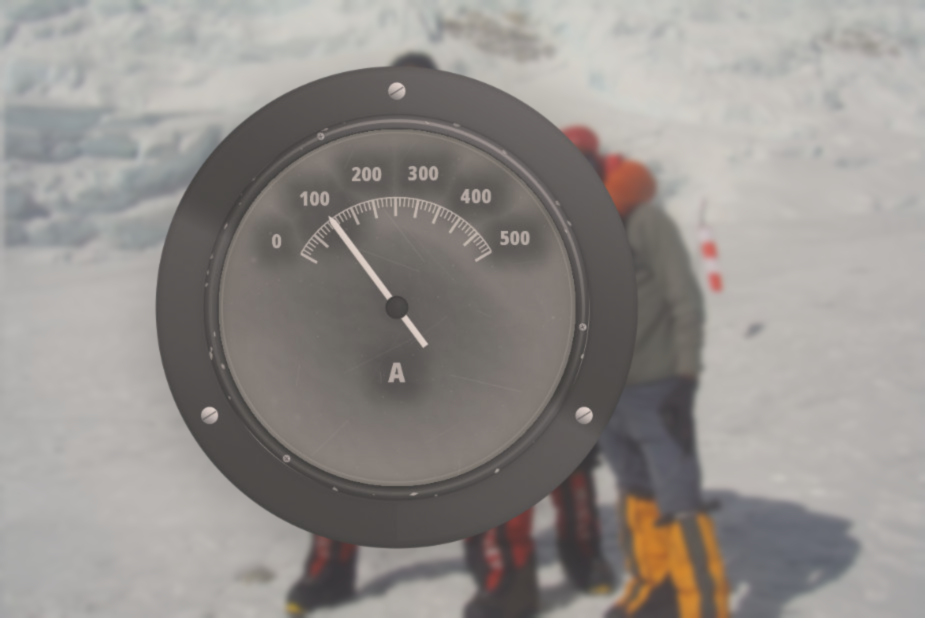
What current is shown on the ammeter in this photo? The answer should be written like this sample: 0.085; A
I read 100; A
